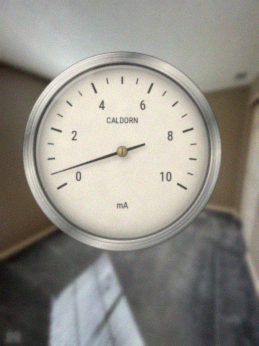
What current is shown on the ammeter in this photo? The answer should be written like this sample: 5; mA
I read 0.5; mA
